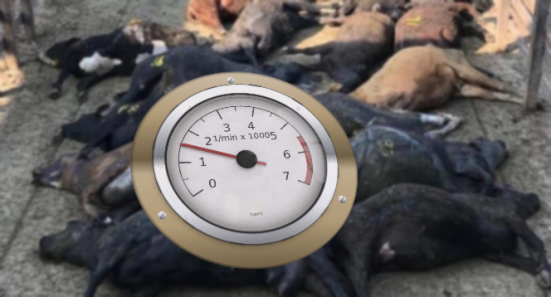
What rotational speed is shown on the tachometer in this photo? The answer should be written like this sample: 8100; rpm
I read 1500; rpm
